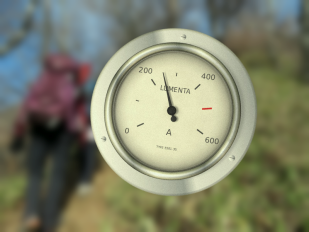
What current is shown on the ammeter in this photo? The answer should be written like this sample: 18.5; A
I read 250; A
